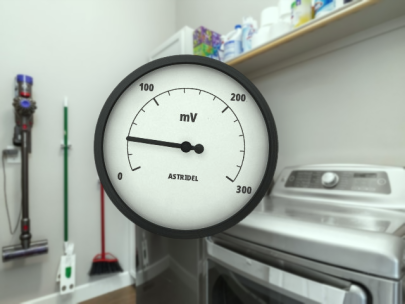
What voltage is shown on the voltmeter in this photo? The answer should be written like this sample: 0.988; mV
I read 40; mV
